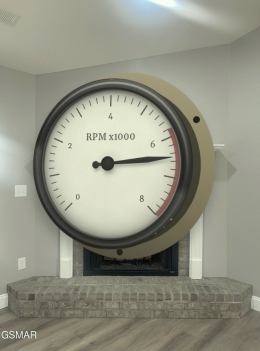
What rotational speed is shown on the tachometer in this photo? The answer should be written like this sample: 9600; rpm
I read 6500; rpm
